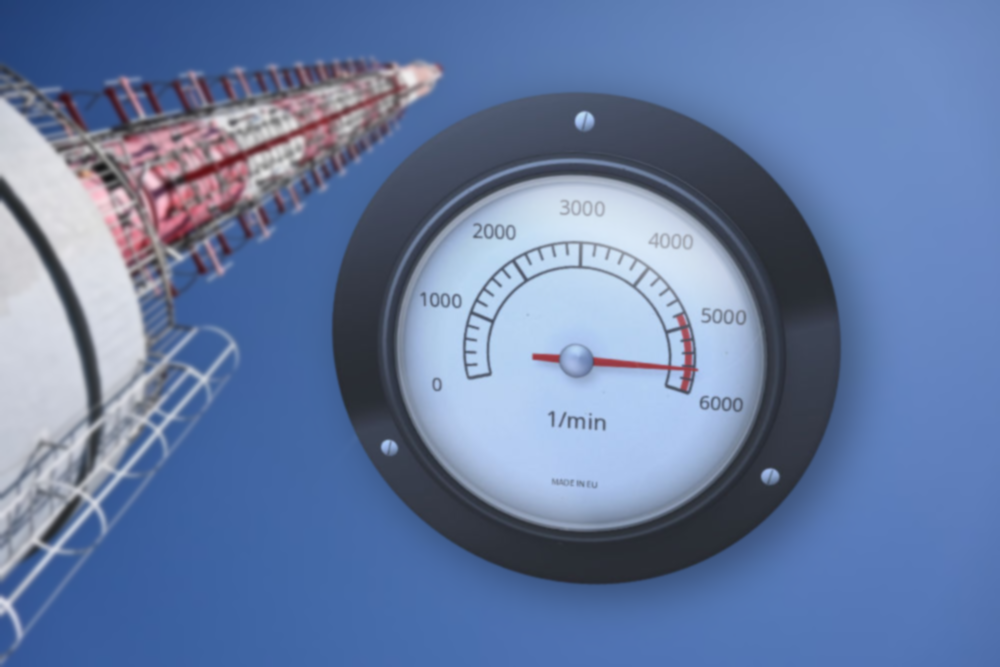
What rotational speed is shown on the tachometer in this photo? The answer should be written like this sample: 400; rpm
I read 5600; rpm
